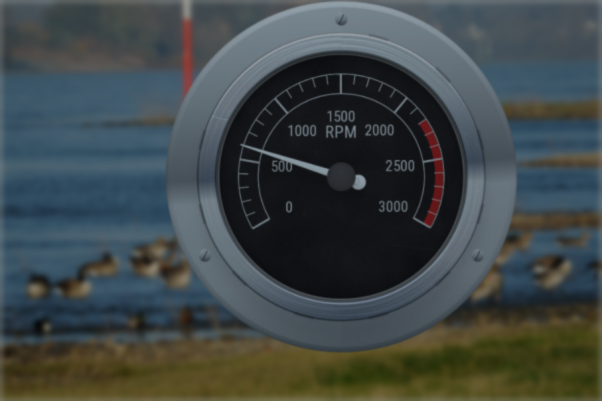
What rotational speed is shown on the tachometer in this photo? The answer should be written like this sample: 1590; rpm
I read 600; rpm
